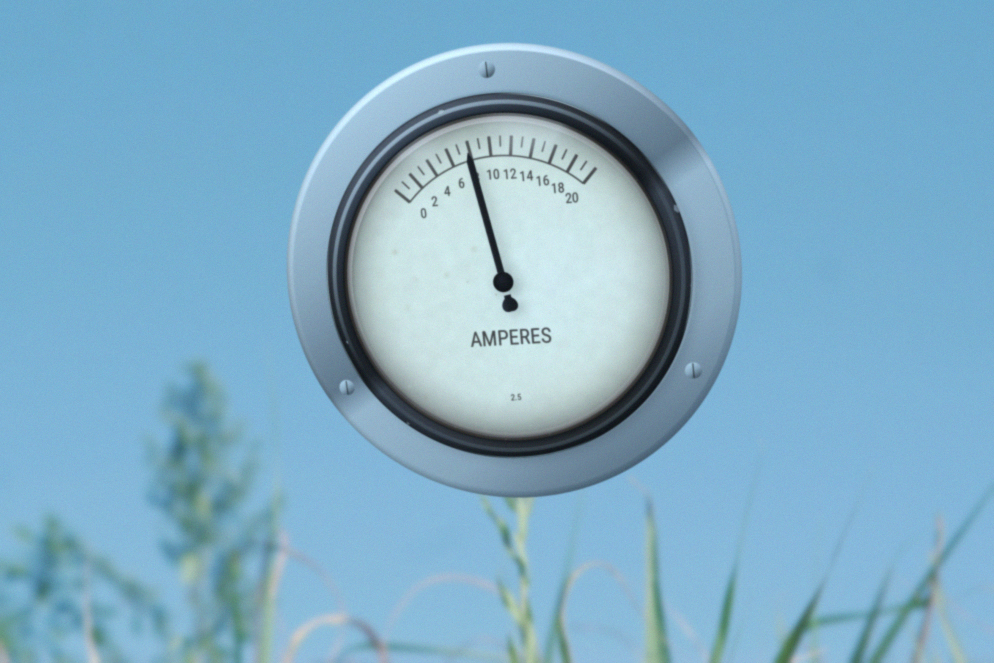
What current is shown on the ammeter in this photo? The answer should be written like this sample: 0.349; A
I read 8; A
